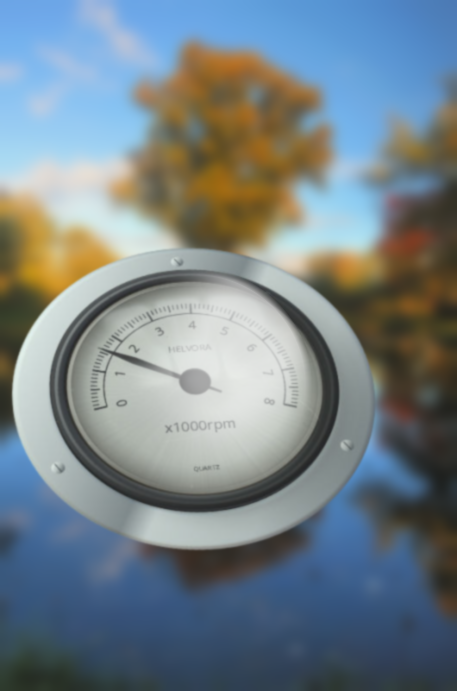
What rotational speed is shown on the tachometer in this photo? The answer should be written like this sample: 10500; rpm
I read 1500; rpm
